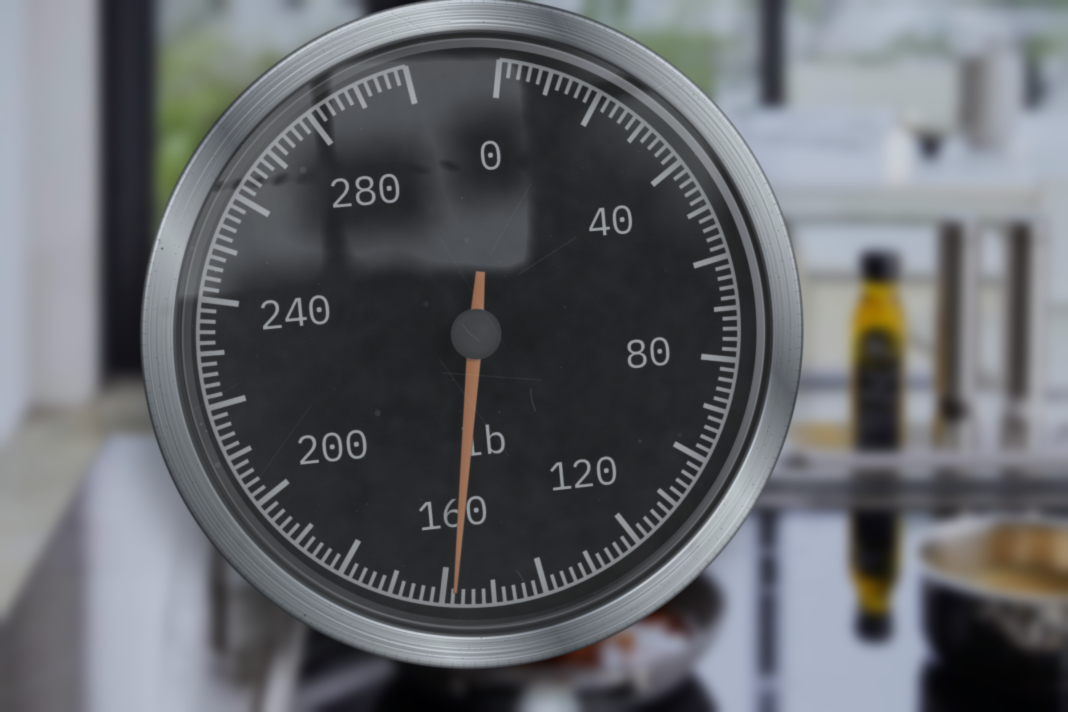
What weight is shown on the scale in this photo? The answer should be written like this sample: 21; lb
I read 158; lb
